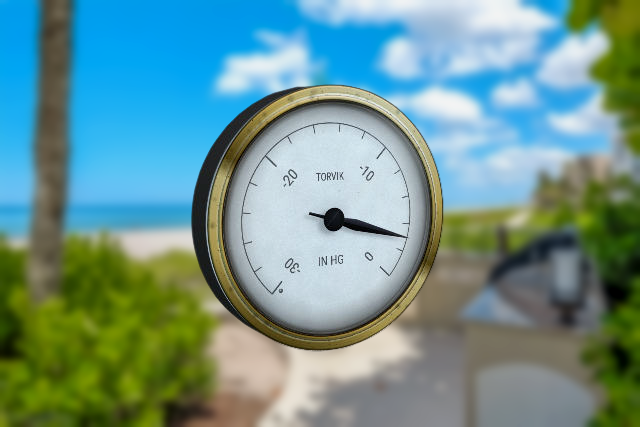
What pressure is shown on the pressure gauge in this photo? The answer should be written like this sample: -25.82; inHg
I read -3; inHg
